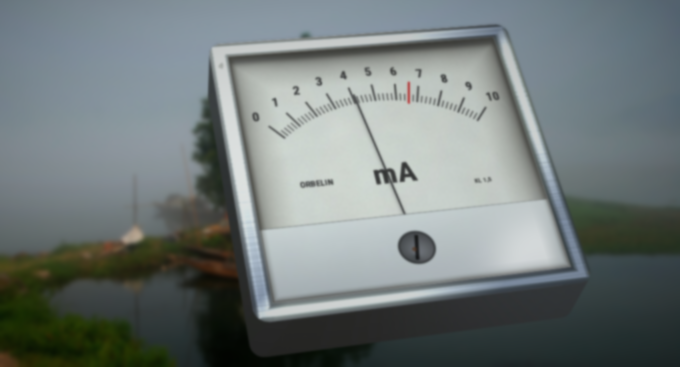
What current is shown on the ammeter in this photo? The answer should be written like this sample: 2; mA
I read 4; mA
